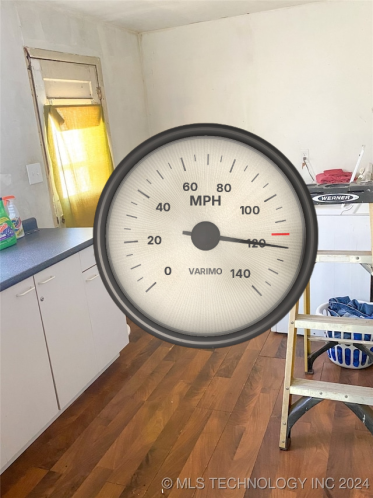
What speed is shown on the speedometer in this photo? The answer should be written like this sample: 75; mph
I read 120; mph
